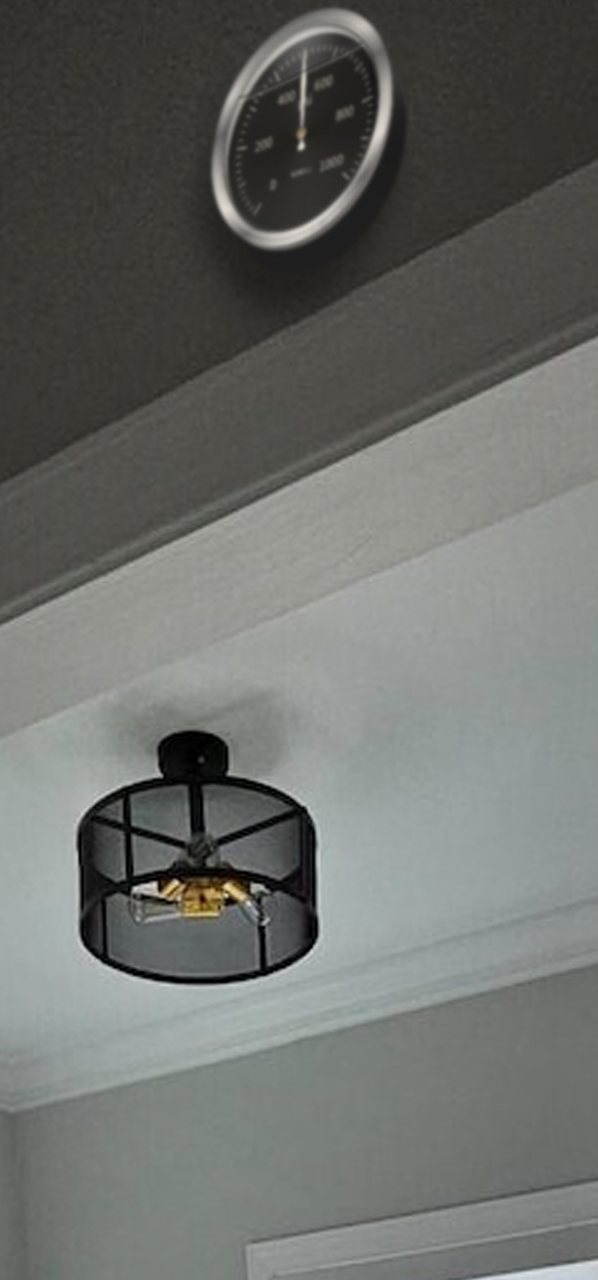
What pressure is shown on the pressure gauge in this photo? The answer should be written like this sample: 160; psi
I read 500; psi
